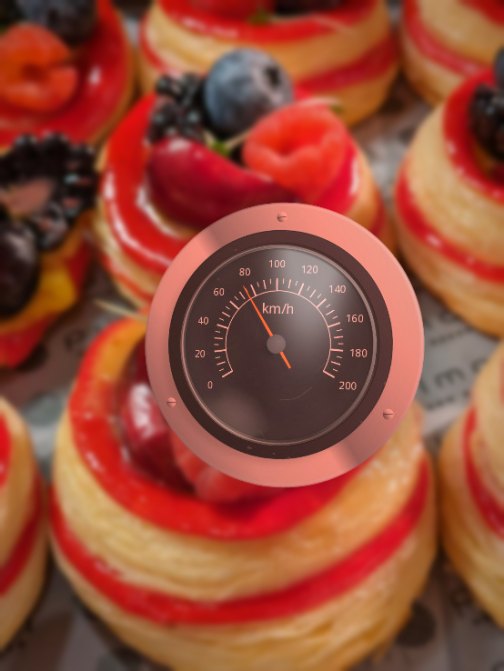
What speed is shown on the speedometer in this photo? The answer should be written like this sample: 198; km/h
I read 75; km/h
